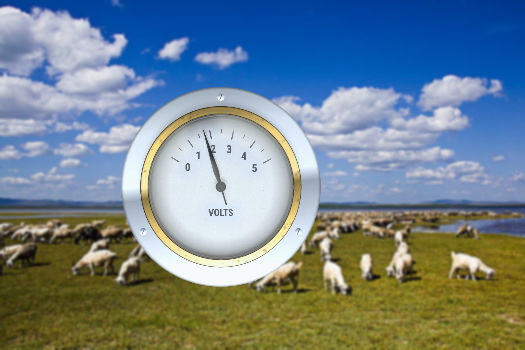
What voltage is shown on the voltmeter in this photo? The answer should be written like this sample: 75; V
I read 1.75; V
